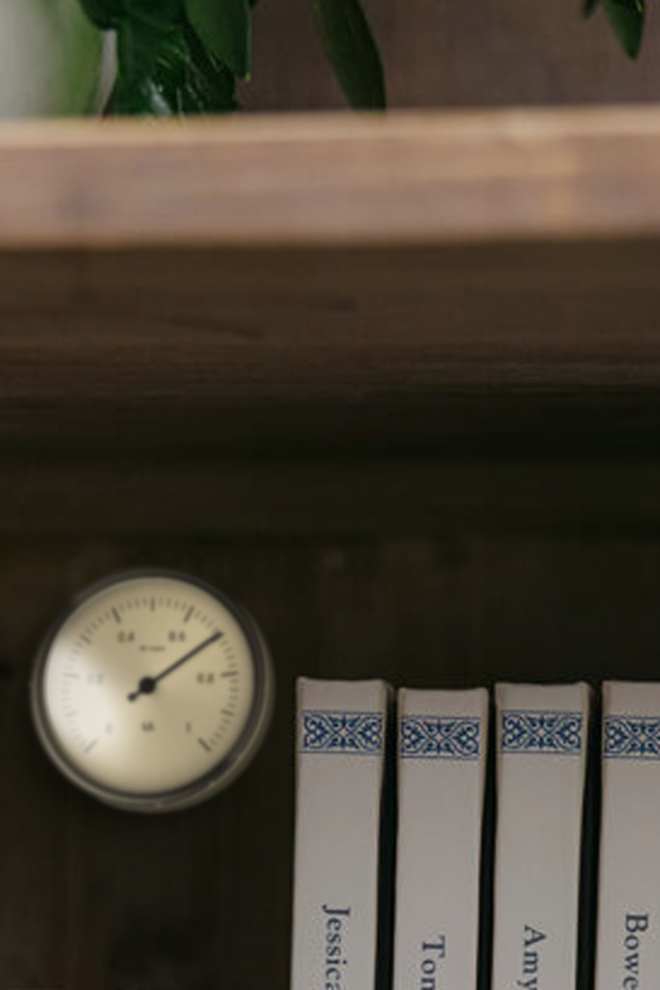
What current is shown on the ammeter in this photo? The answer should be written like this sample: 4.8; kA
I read 0.7; kA
